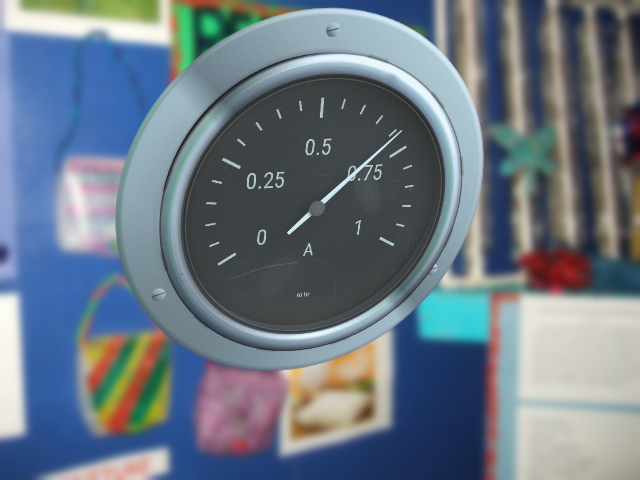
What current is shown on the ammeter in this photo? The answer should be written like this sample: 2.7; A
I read 0.7; A
